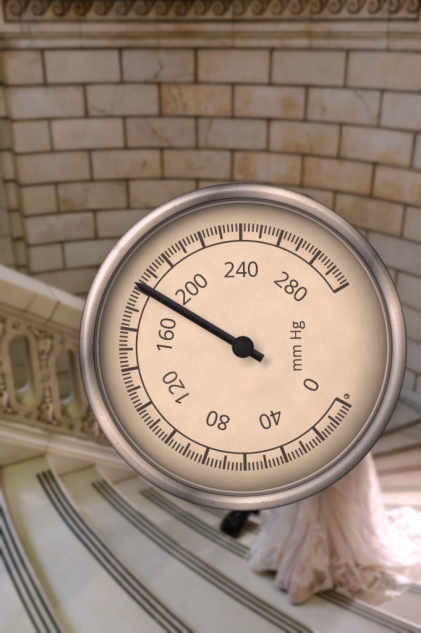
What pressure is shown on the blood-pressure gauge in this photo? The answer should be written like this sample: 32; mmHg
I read 182; mmHg
